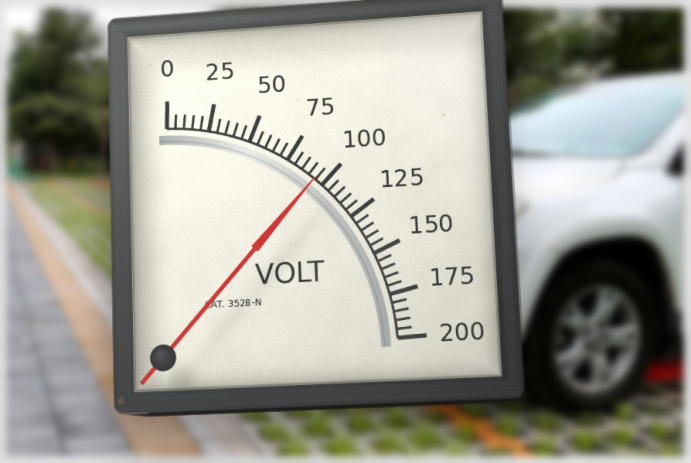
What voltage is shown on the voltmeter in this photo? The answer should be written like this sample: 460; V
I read 95; V
